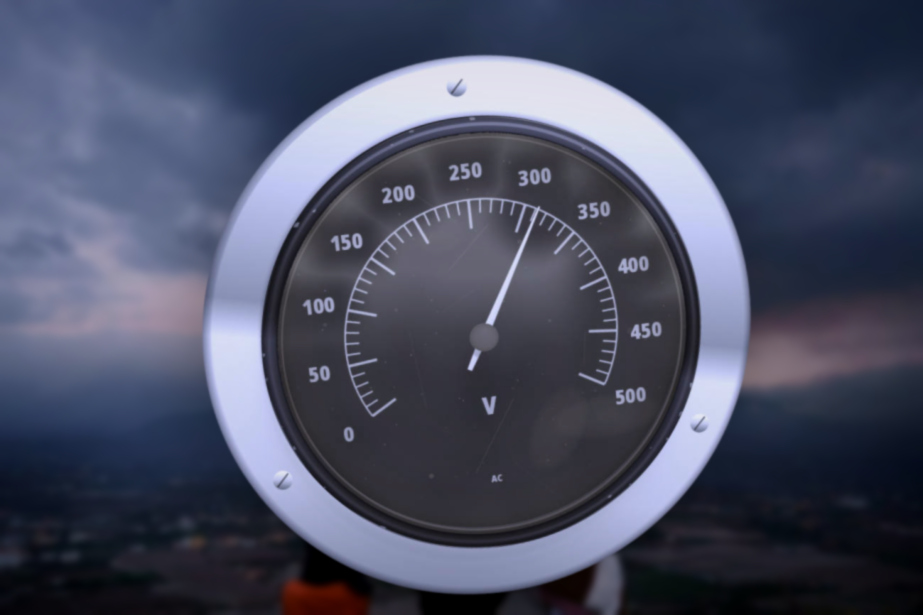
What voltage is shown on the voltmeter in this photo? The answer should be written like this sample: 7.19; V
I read 310; V
